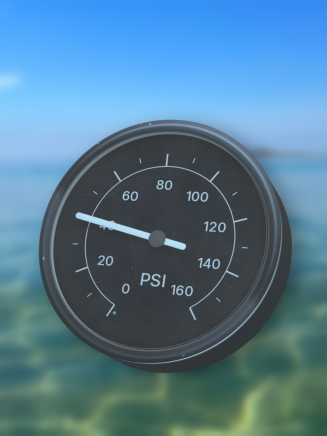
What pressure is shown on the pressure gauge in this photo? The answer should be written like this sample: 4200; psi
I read 40; psi
